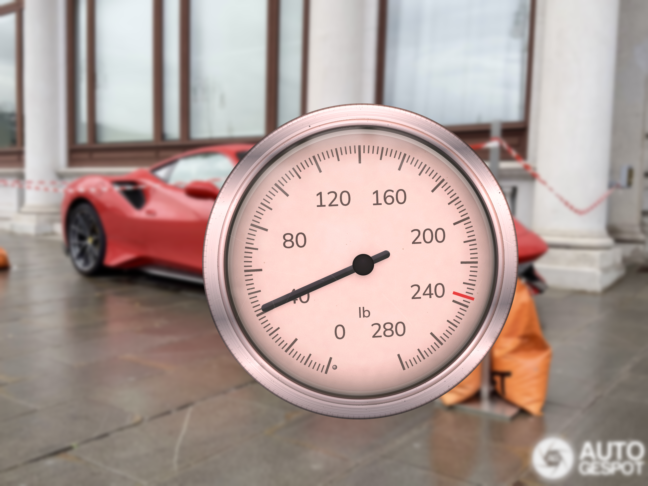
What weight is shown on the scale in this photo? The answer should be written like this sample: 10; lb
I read 42; lb
